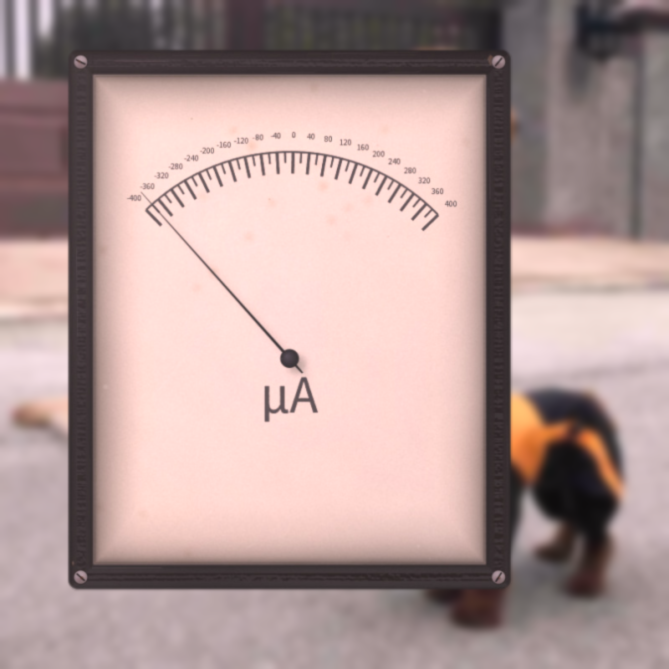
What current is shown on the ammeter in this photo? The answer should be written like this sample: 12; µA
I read -380; µA
